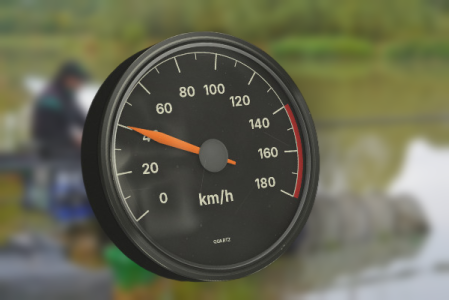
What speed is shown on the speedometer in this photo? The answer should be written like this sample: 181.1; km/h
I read 40; km/h
